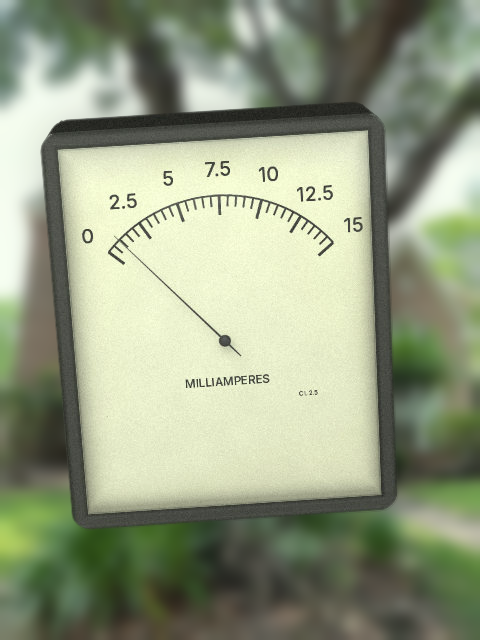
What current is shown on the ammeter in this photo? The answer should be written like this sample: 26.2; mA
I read 1; mA
